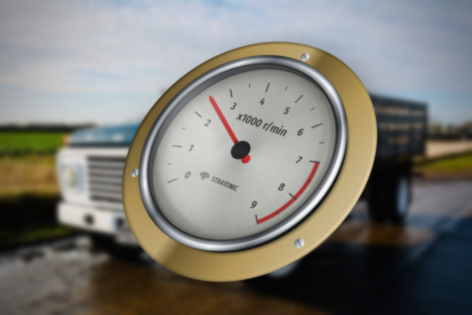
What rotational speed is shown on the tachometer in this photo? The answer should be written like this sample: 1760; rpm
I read 2500; rpm
